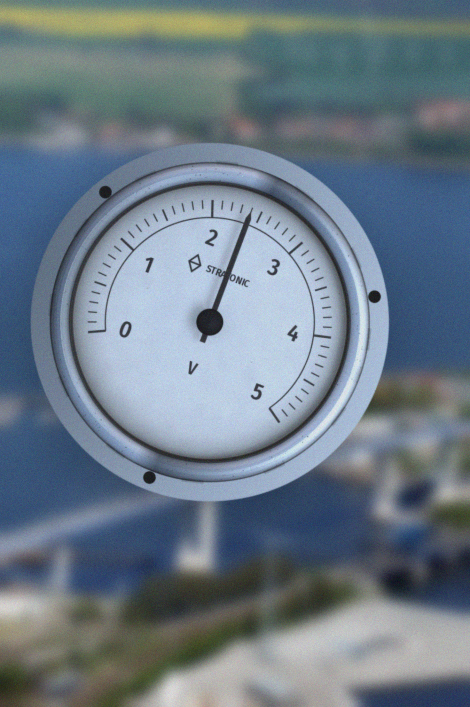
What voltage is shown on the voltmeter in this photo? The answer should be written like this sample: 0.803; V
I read 2.4; V
